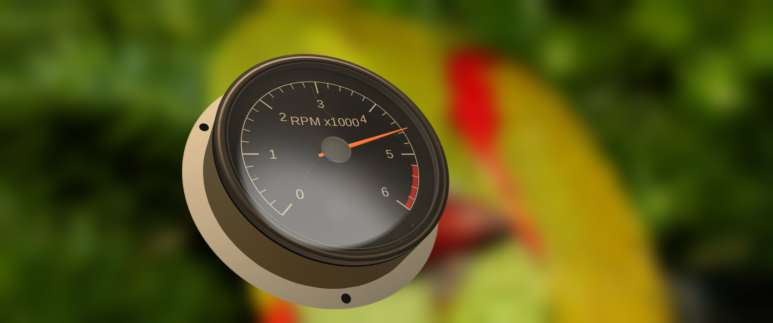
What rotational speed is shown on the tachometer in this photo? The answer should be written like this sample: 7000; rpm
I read 4600; rpm
